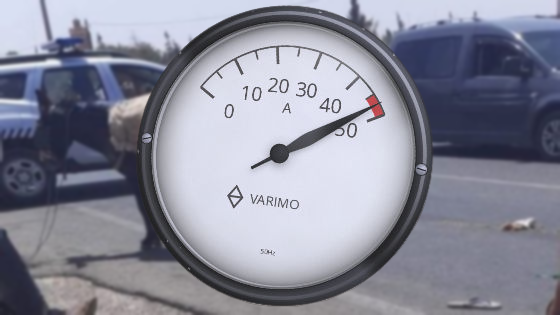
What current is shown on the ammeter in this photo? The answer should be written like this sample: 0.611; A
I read 47.5; A
